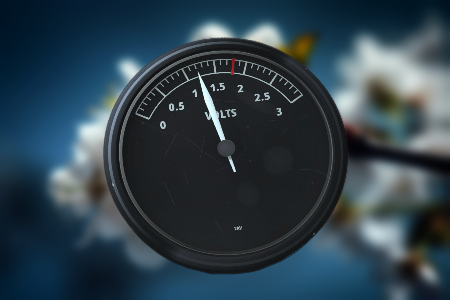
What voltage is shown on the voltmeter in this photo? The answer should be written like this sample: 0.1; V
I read 1.2; V
